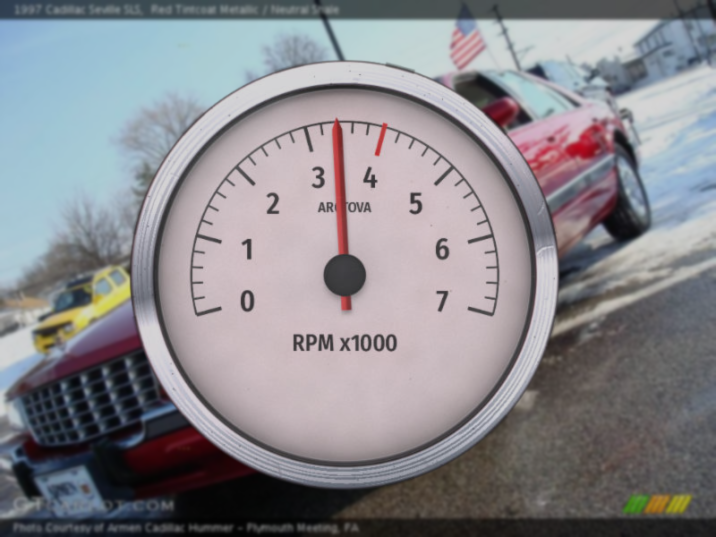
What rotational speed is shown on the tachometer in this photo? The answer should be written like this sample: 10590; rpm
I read 3400; rpm
